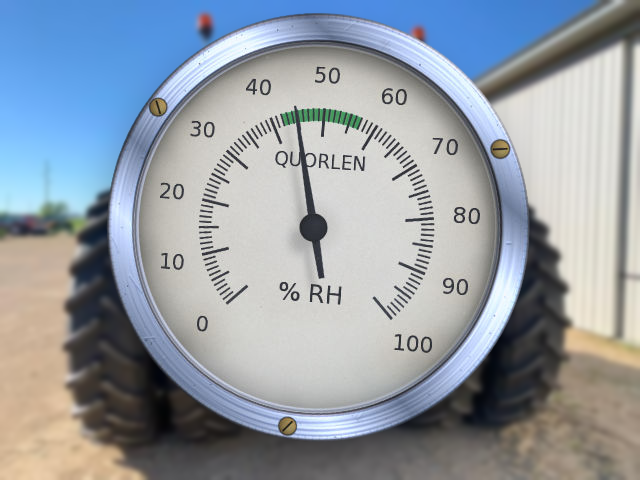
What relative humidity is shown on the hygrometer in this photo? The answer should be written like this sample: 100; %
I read 45; %
